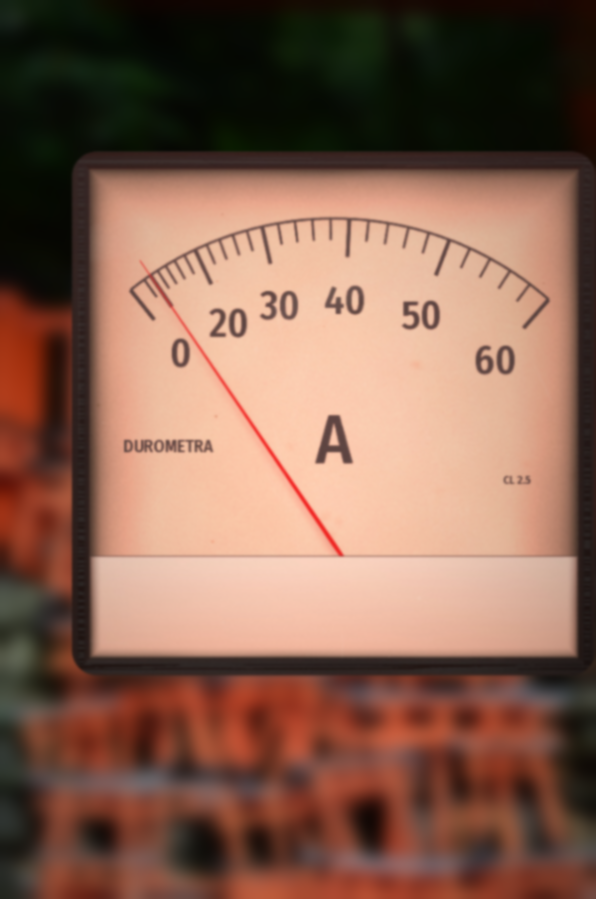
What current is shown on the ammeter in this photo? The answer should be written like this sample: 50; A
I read 10; A
